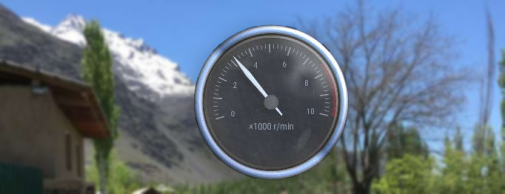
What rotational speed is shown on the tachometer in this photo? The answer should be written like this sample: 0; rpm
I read 3200; rpm
